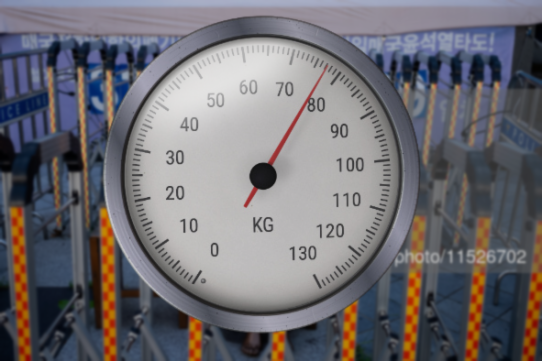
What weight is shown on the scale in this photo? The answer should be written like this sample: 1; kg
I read 77; kg
